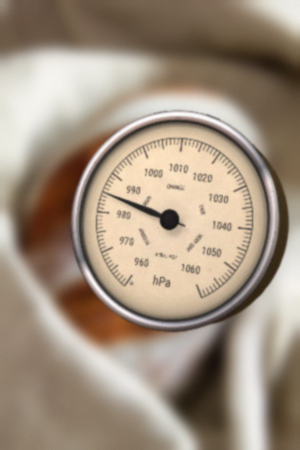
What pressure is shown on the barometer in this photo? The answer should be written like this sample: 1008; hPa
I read 985; hPa
